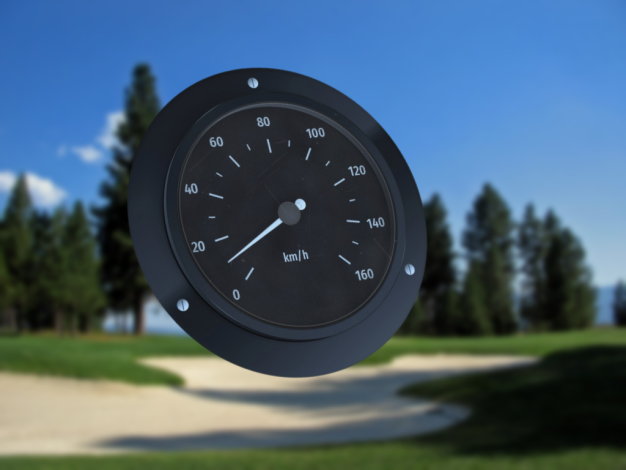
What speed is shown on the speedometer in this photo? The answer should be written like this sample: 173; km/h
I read 10; km/h
